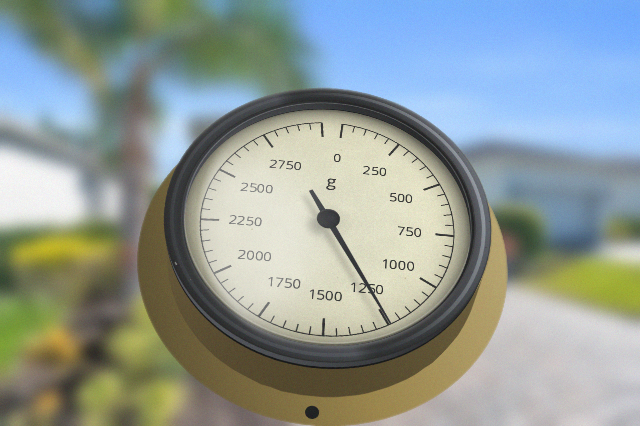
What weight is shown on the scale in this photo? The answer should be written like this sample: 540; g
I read 1250; g
